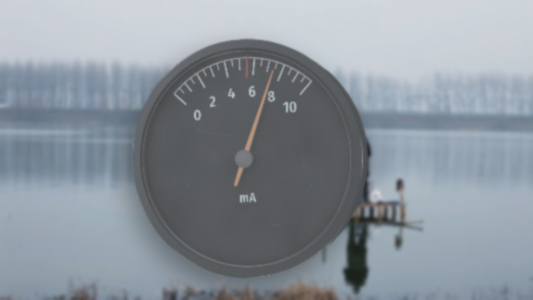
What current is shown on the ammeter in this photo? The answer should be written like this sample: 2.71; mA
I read 7.5; mA
